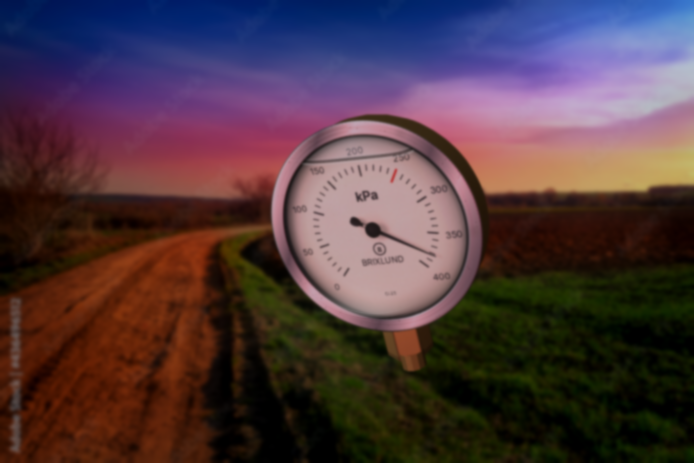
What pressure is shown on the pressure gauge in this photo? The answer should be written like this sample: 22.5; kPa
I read 380; kPa
